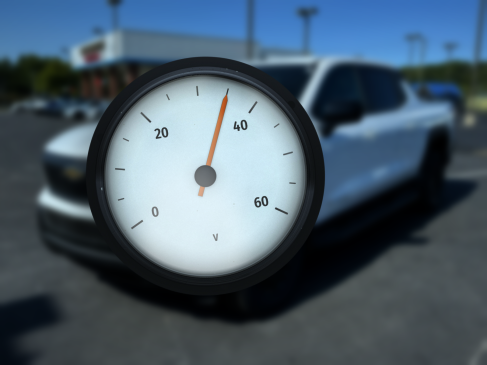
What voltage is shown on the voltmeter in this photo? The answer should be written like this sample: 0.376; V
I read 35; V
